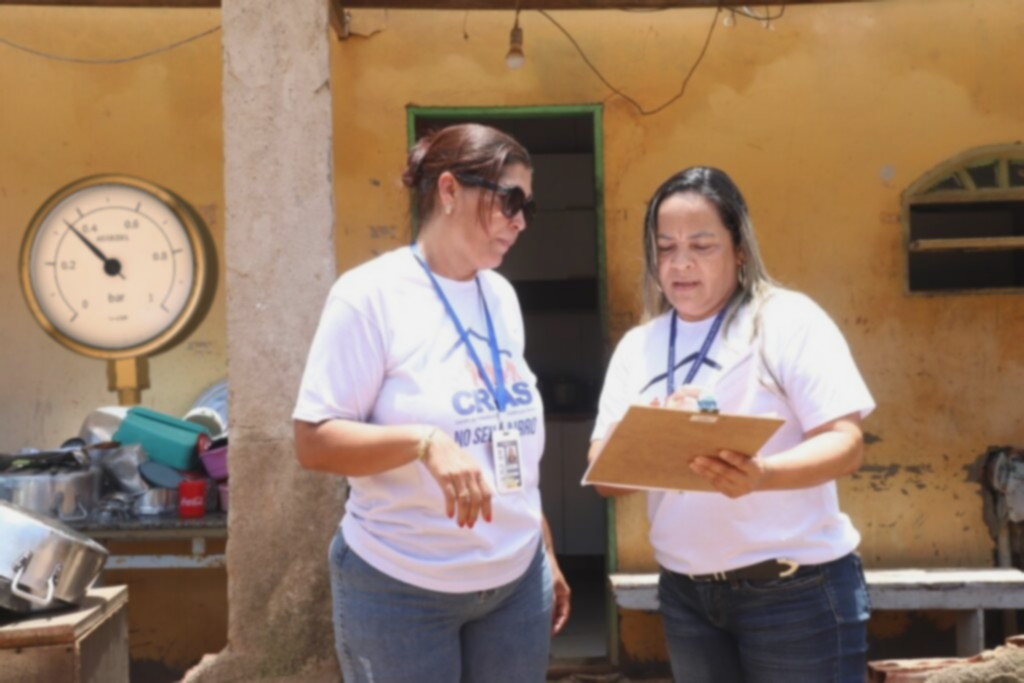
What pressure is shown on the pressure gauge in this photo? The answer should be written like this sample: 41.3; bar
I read 0.35; bar
